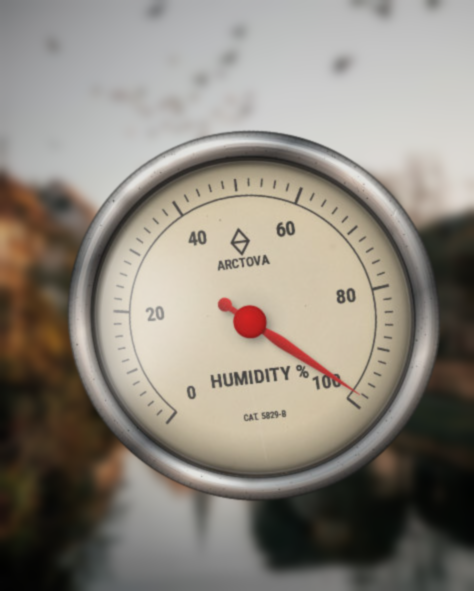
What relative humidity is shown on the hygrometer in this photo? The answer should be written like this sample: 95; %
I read 98; %
